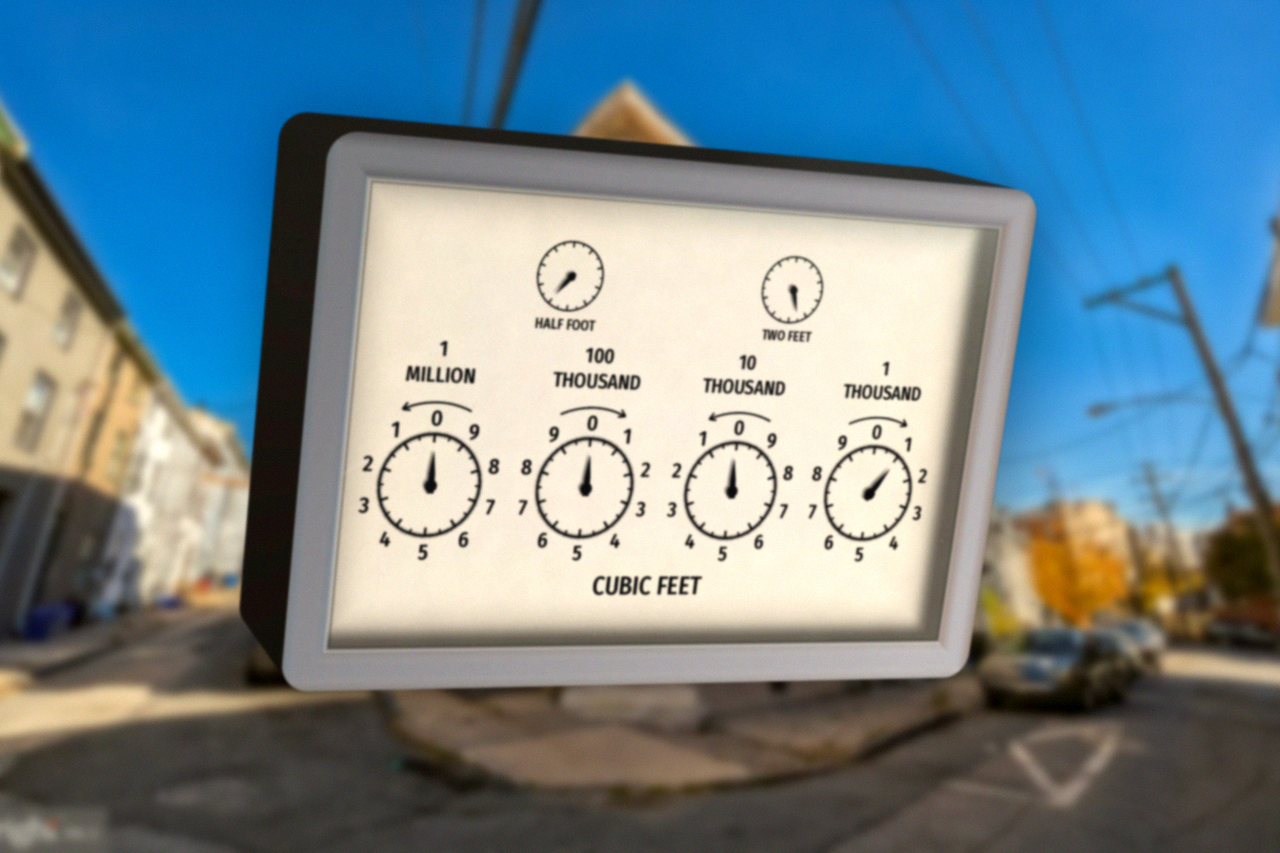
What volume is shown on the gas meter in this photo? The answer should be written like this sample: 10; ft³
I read 100; ft³
